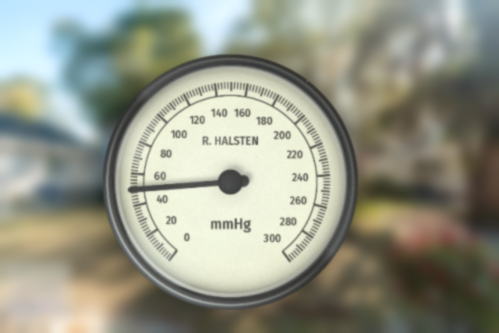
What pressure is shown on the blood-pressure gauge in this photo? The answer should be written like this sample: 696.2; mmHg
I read 50; mmHg
